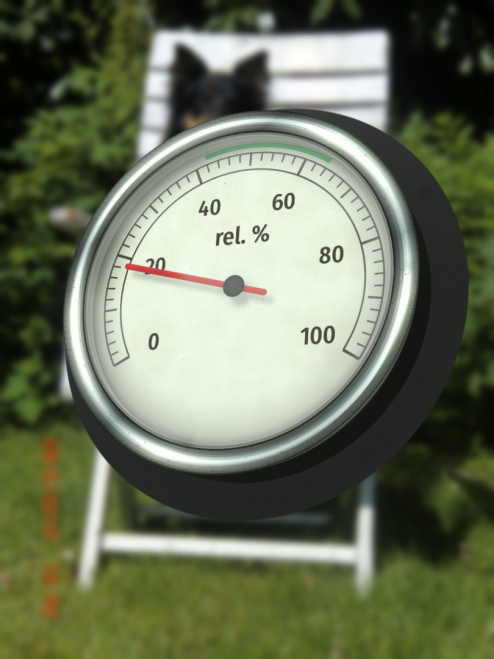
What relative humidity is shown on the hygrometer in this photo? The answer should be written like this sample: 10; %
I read 18; %
